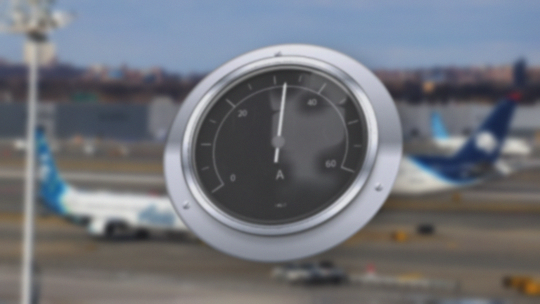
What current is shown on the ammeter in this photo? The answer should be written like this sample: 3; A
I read 32.5; A
